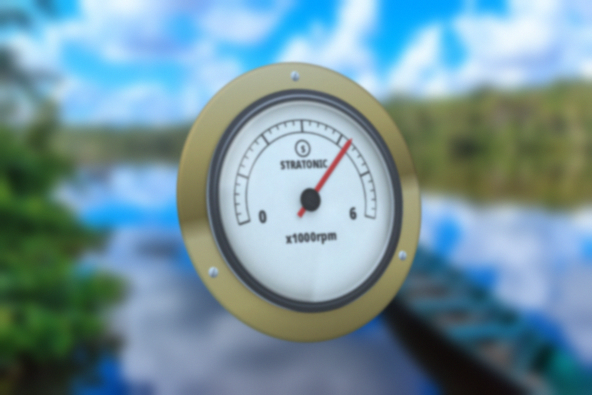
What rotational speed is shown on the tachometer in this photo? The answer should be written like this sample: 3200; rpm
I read 4200; rpm
